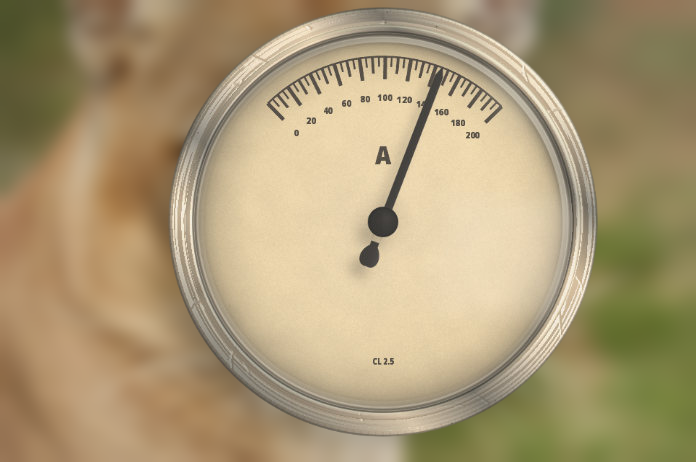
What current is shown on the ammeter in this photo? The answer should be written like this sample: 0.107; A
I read 145; A
